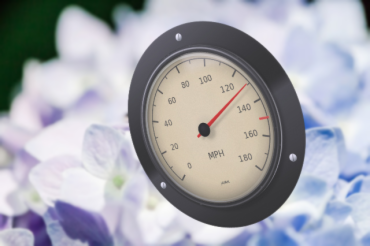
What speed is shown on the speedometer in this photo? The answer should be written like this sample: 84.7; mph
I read 130; mph
